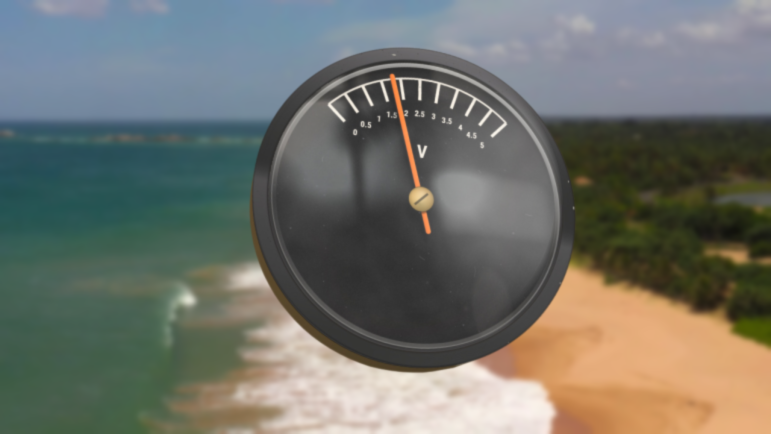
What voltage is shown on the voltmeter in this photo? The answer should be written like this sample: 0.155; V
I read 1.75; V
